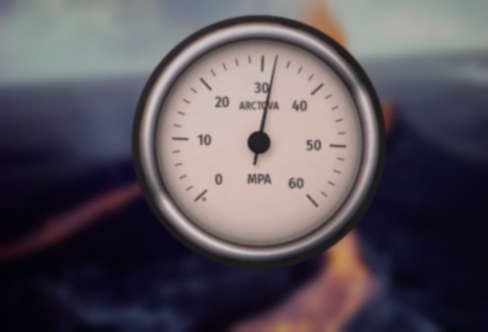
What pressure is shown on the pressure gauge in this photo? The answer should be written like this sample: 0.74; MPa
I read 32; MPa
